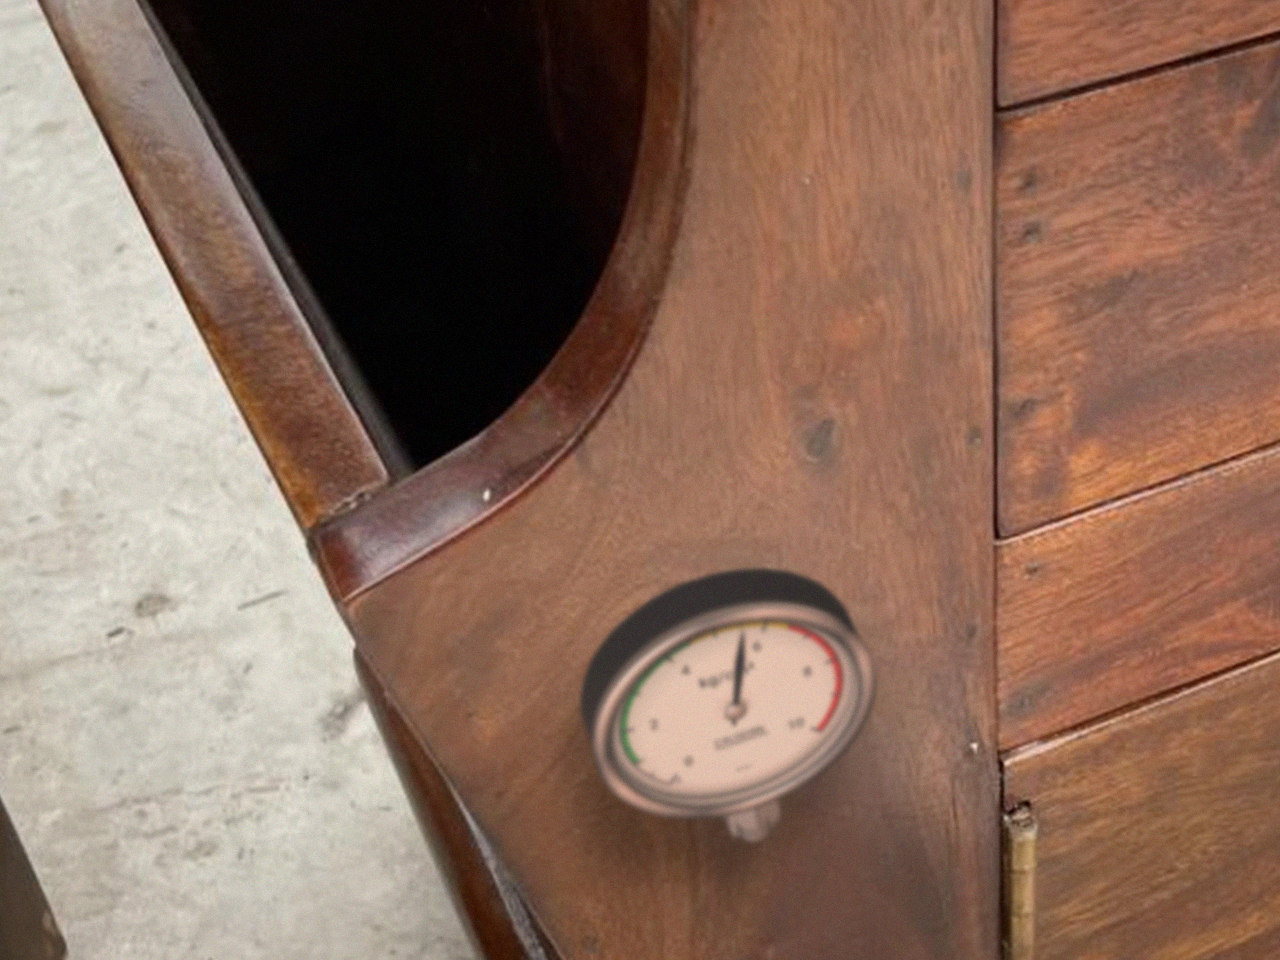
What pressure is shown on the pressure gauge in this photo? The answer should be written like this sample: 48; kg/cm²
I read 5.5; kg/cm²
